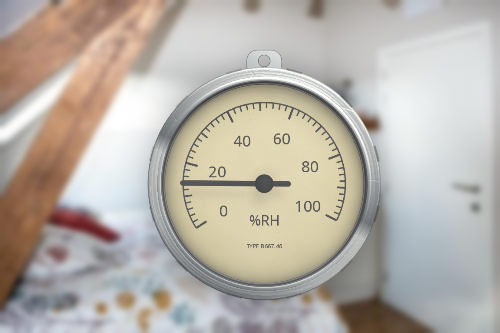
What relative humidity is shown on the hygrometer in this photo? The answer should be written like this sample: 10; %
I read 14; %
